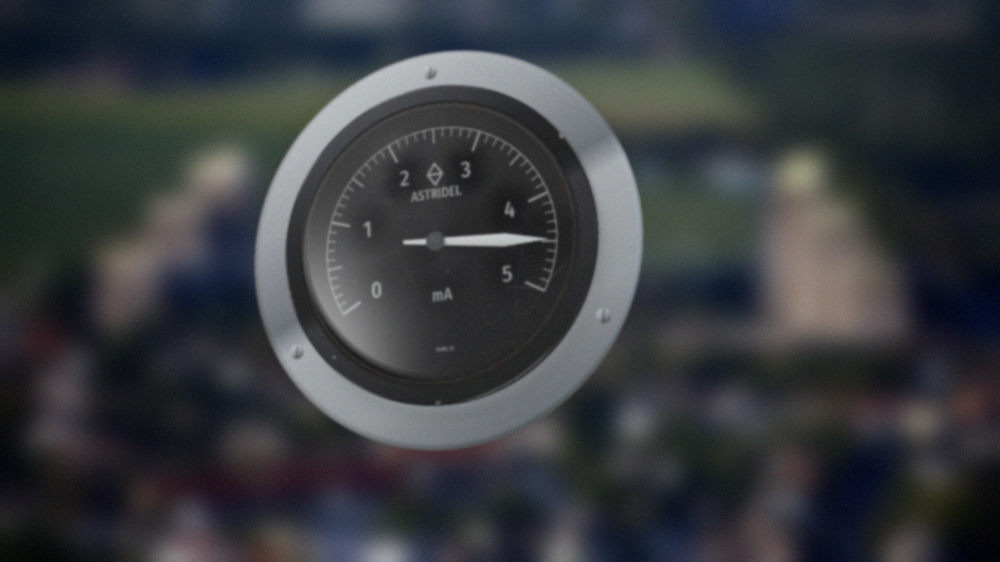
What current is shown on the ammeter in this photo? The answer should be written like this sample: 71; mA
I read 4.5; mA
